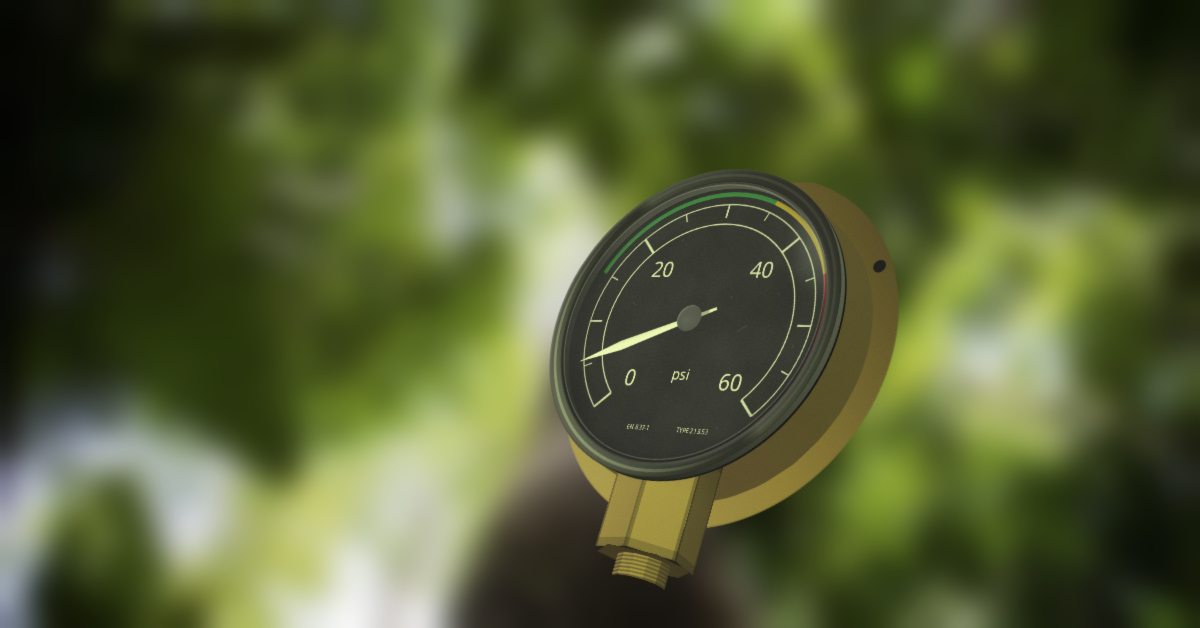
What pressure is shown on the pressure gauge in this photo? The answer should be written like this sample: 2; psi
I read 5; psi
